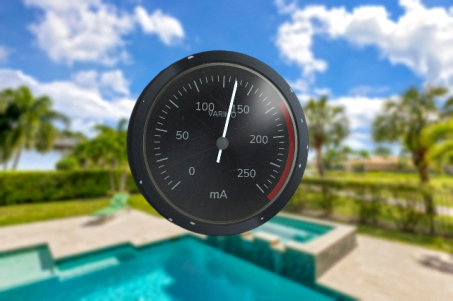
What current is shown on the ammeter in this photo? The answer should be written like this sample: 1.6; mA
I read 135; mA
